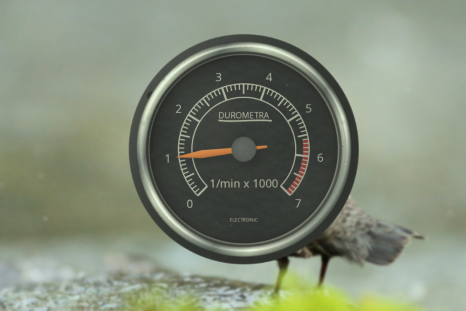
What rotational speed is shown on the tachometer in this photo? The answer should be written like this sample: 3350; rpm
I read 1000; rpm
